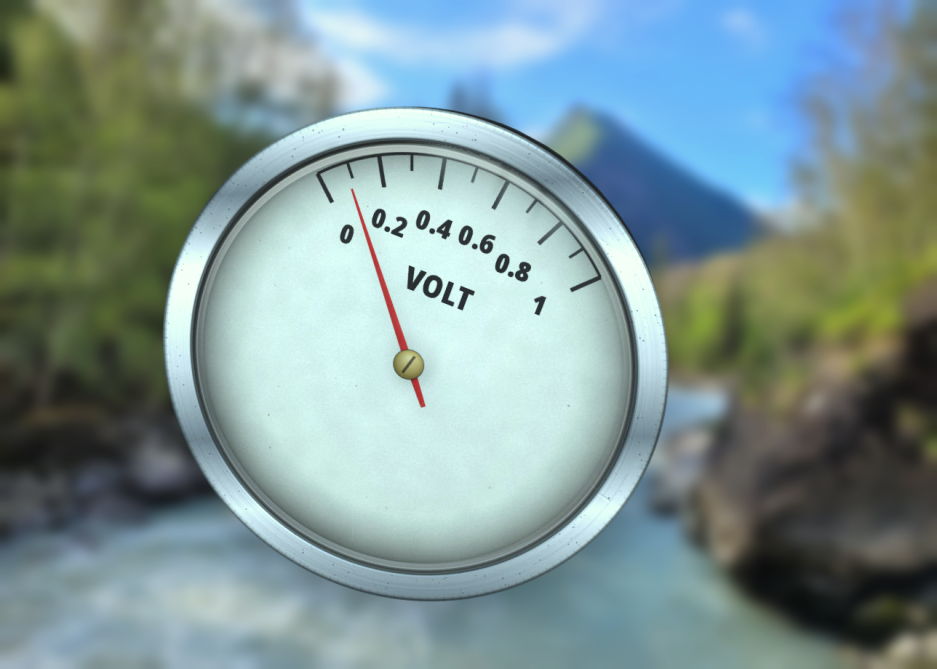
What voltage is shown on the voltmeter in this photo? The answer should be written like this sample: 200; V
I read 0.1; V
